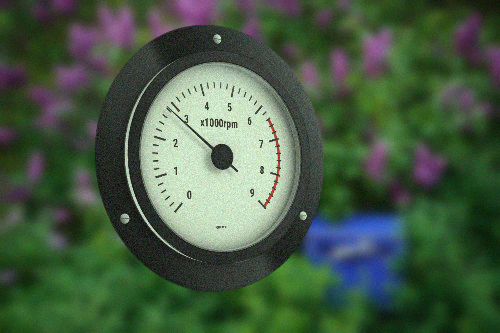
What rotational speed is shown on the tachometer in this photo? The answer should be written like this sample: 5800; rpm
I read 2800; rpm
